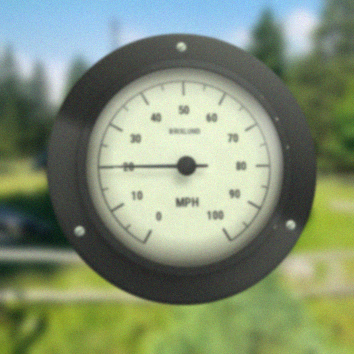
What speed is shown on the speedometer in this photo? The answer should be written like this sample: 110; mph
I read 20; mph
